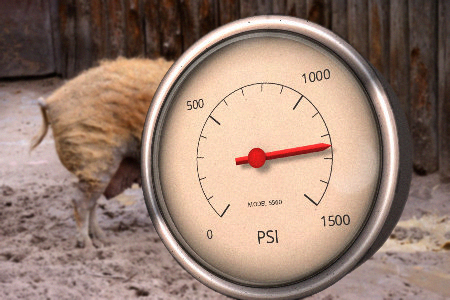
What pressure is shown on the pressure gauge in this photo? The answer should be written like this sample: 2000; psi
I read 1250; psi
